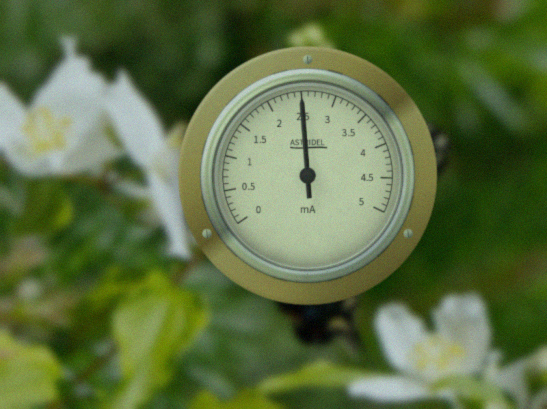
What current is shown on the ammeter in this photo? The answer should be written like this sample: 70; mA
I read 2.5; mA
